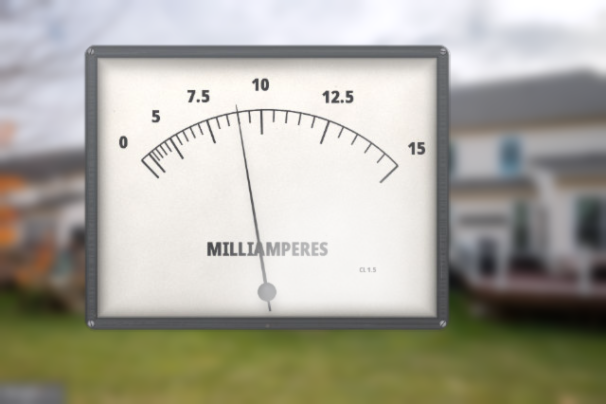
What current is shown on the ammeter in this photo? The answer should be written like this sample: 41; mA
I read 9; mA
